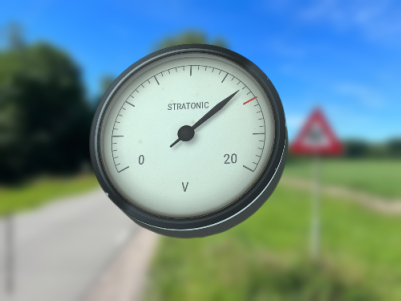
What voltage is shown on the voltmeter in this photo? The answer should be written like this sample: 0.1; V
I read 14; V
